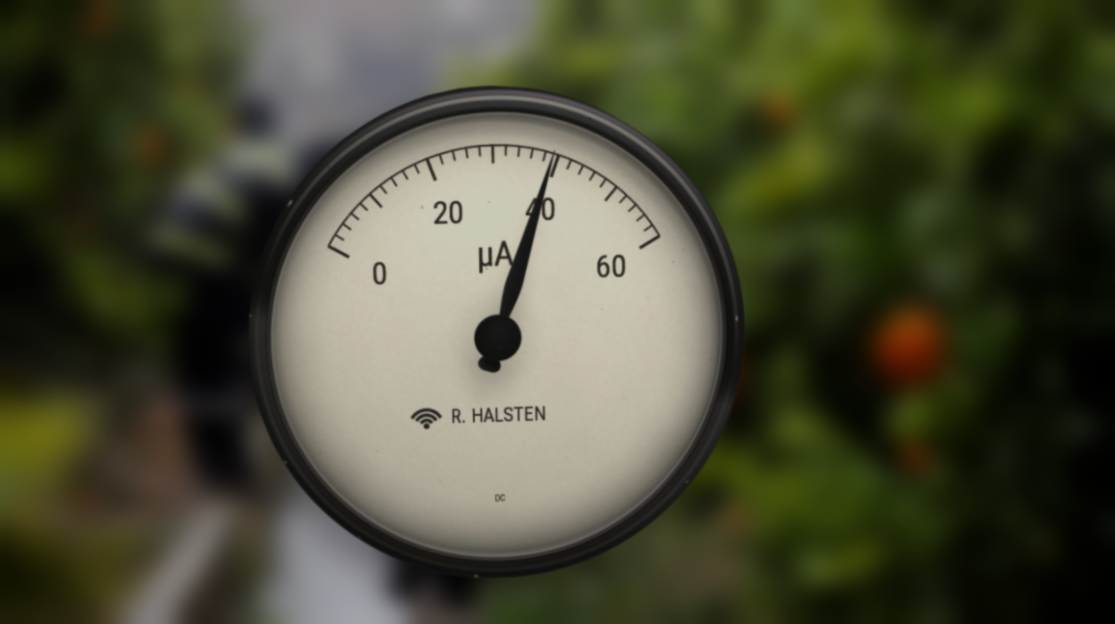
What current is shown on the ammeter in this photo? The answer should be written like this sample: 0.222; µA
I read 39; µA
